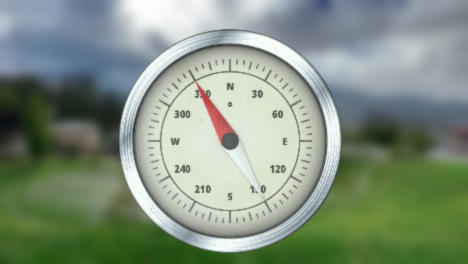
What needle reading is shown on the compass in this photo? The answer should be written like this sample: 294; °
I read 330; °
